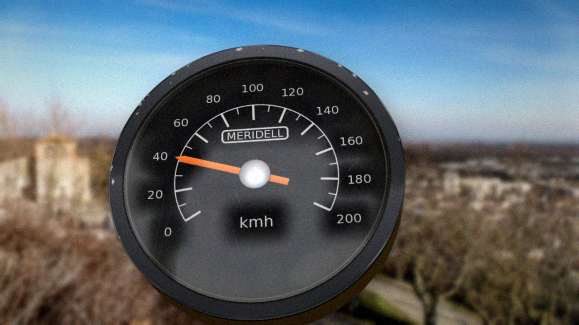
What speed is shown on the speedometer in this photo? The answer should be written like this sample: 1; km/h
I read 40; km/h
